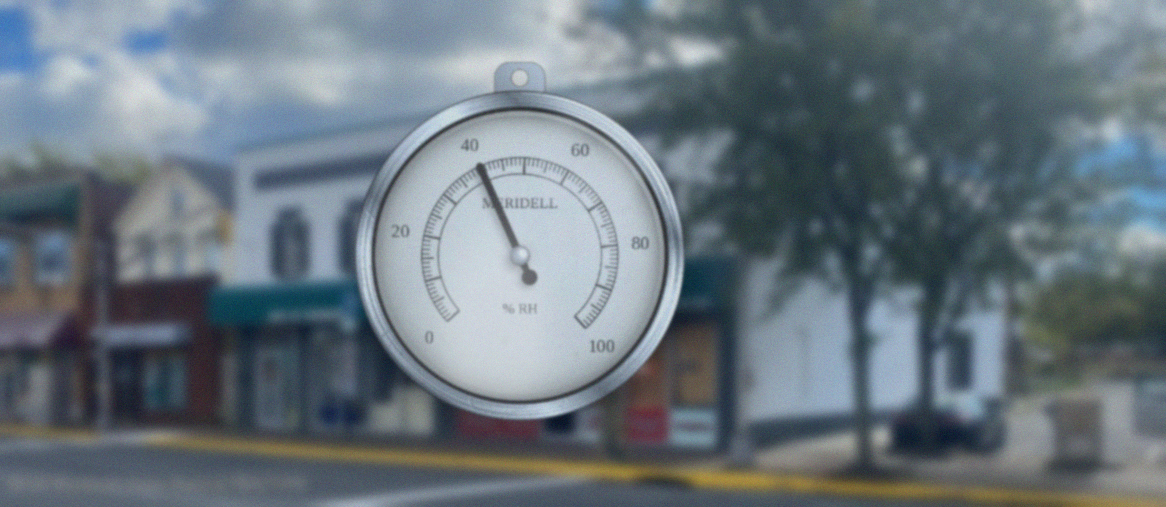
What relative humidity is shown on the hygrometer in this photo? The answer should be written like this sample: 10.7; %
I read 40; %
